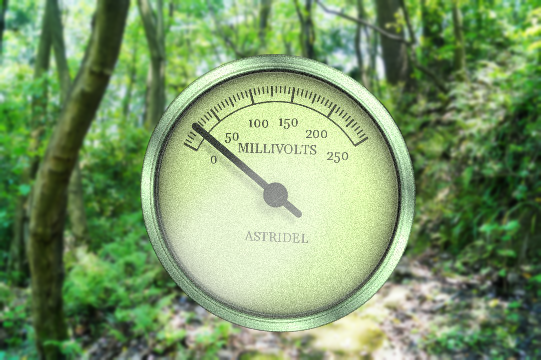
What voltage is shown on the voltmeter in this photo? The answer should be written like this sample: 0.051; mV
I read 25; mV
